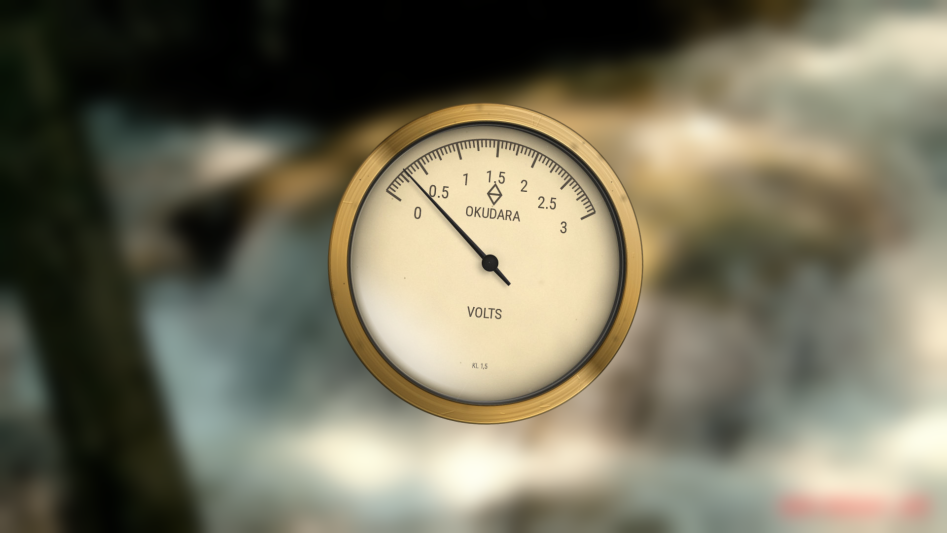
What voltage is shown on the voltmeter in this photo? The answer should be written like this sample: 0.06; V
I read 0.3; V
